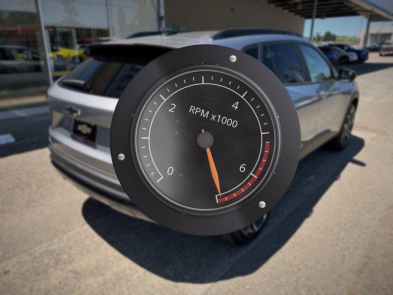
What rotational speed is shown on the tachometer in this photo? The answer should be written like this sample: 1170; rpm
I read 6900; rpm
